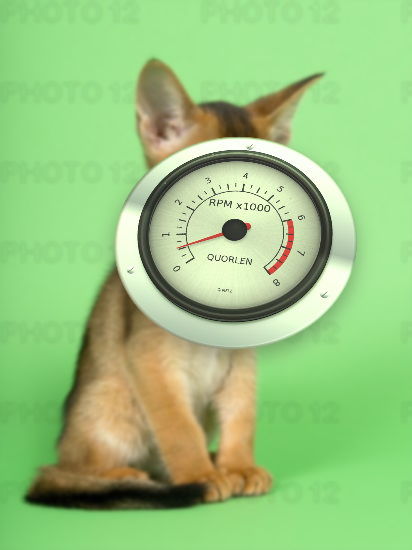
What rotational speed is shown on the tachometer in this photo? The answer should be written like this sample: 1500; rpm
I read 500; rpm
